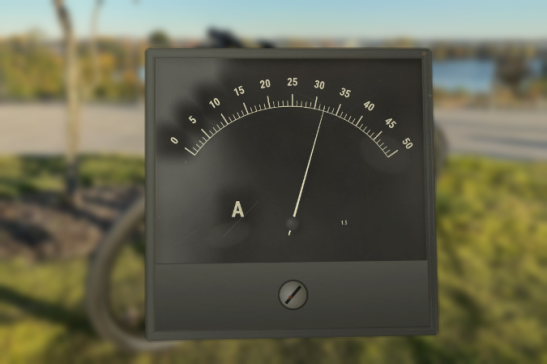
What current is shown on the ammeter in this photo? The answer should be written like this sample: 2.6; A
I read 32; A
